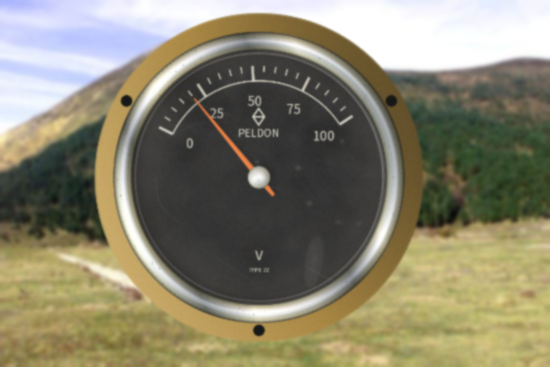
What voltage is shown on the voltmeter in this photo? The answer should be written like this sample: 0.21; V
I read 20; V
